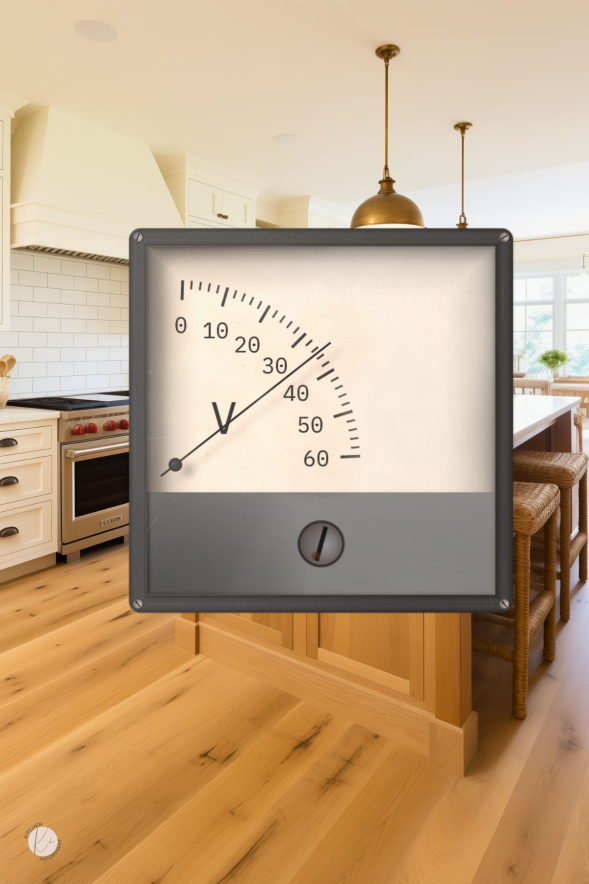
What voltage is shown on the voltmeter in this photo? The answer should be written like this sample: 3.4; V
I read 35; V
